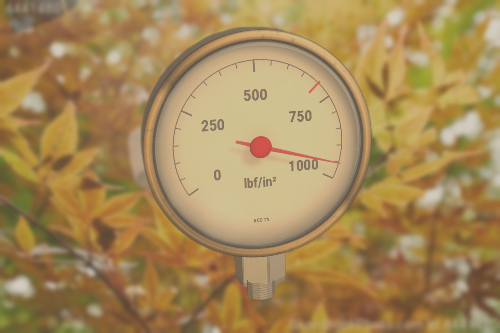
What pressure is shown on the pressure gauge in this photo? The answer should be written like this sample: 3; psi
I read 950; psi
